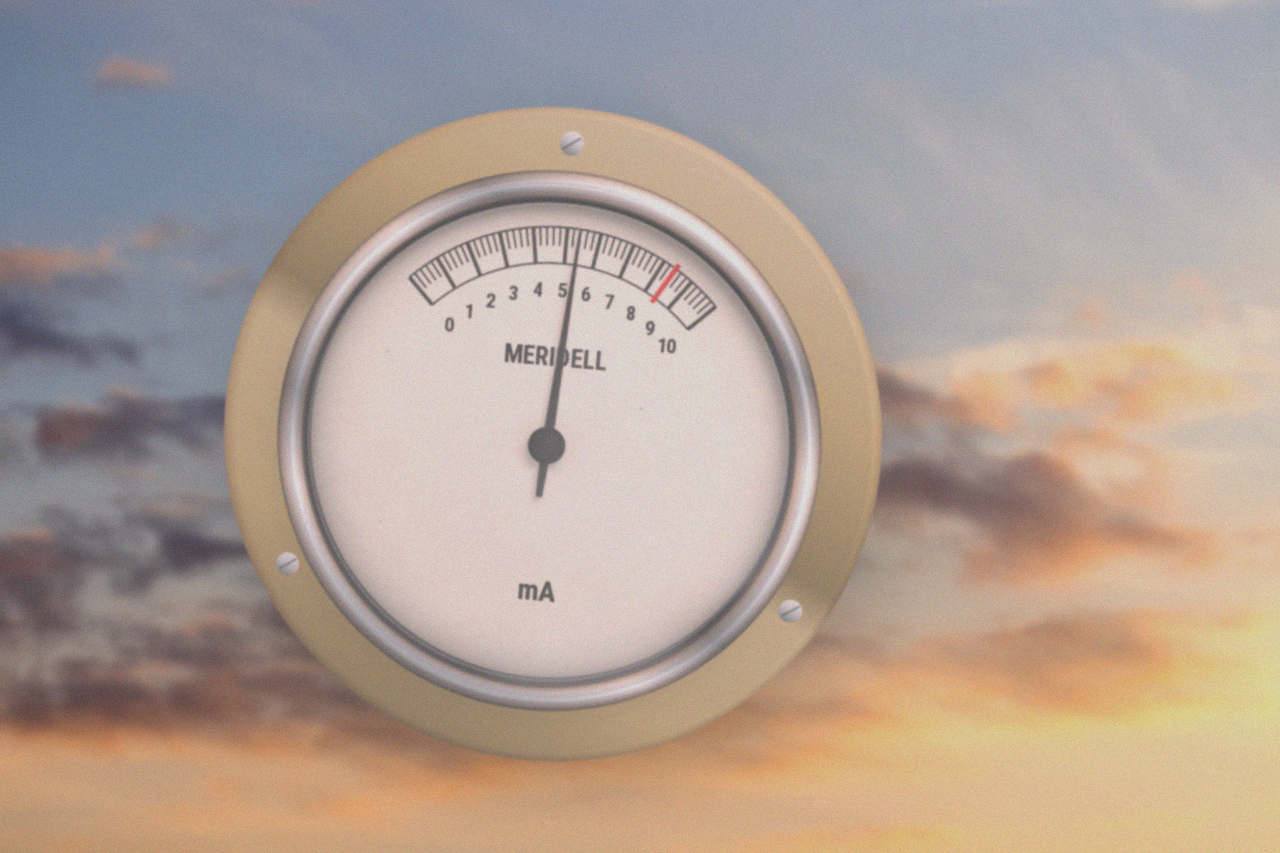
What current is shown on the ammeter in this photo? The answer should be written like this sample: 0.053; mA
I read 5.4; mA
